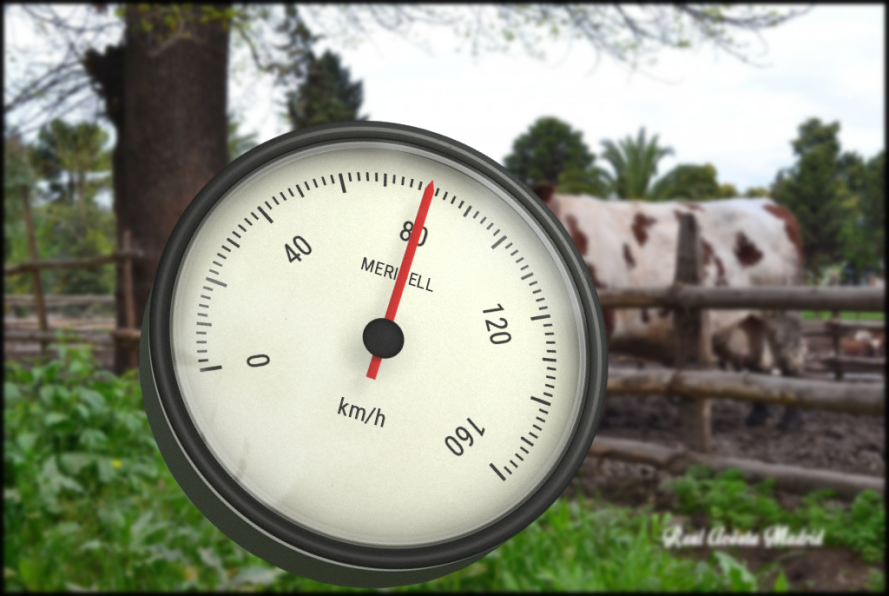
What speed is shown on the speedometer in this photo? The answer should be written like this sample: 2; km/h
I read 80; km/h
